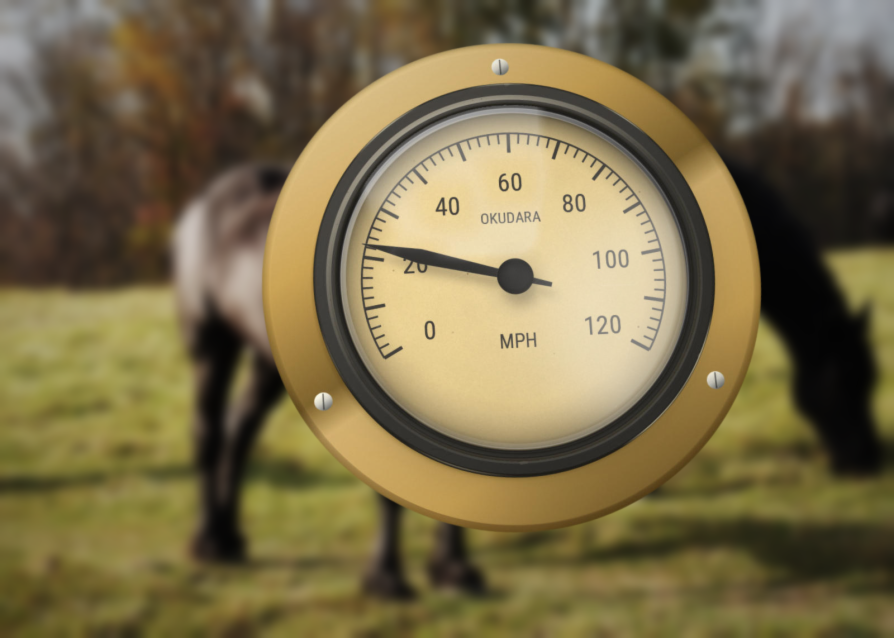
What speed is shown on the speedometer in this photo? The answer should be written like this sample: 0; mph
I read 22; mph
